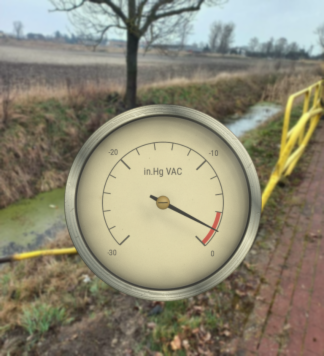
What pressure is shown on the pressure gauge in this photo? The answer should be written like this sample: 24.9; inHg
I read -2; inHg
